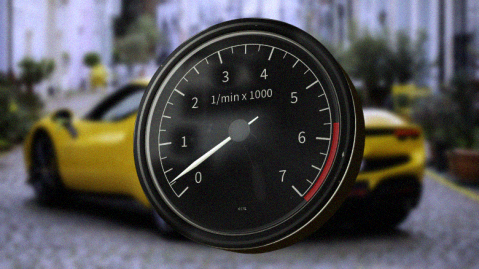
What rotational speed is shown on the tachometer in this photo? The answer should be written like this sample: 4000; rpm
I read 250; rpm
